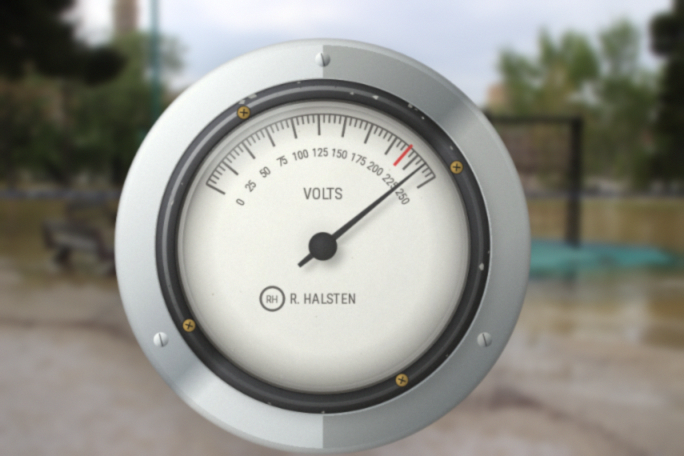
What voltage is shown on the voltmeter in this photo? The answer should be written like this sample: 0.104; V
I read 235; V
